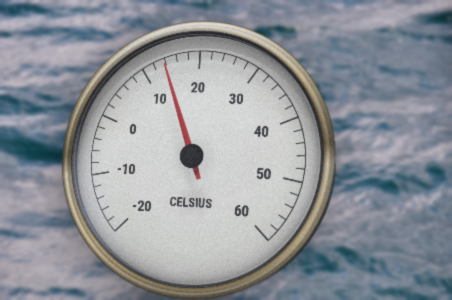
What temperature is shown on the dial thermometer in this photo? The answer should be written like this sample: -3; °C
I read 14; °C
